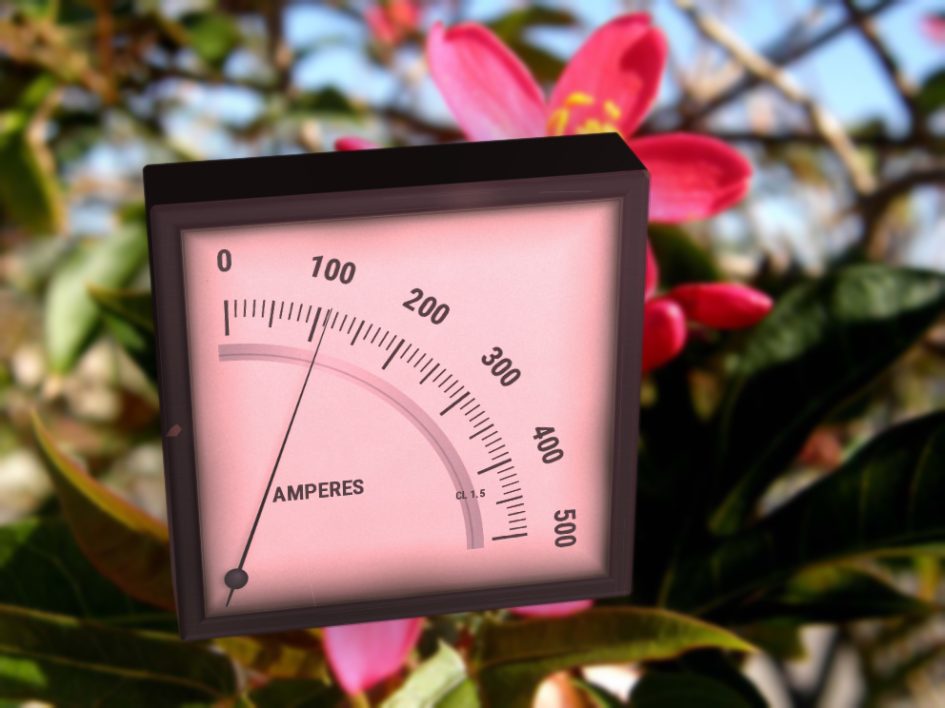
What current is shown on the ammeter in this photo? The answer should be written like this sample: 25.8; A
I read 110; A
